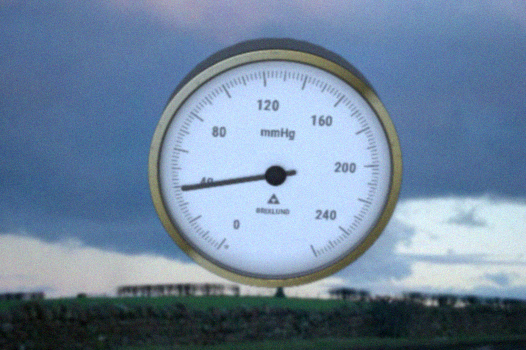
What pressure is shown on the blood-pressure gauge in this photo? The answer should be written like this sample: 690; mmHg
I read 40; mmHg
